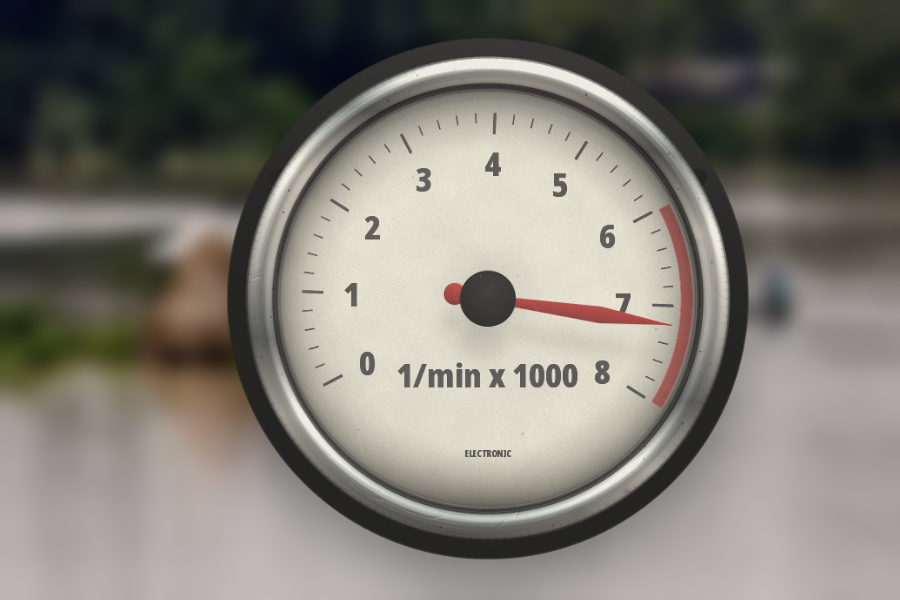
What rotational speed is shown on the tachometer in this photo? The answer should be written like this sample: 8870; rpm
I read 7200; rpm
